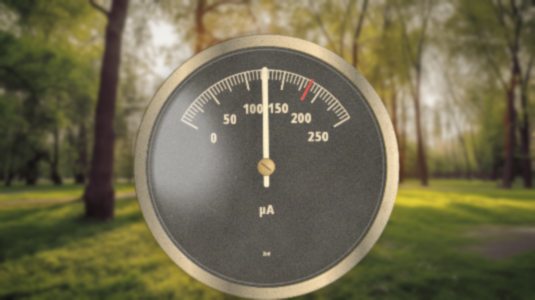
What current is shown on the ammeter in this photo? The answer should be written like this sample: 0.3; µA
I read 125; µA
